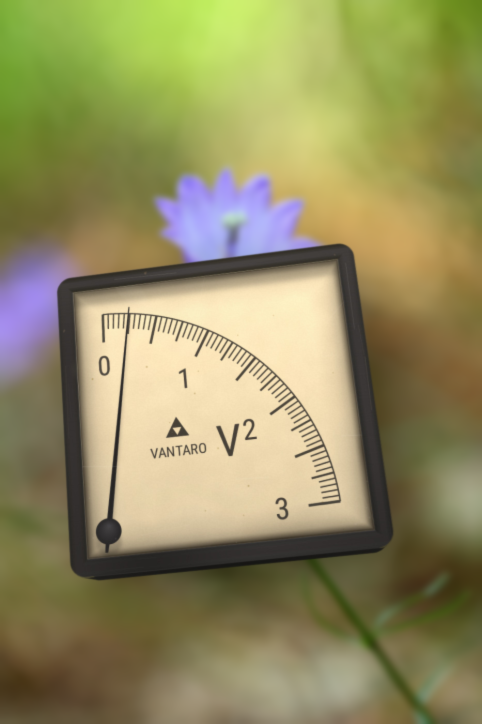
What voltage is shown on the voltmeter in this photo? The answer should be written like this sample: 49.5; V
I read 0.25; V
